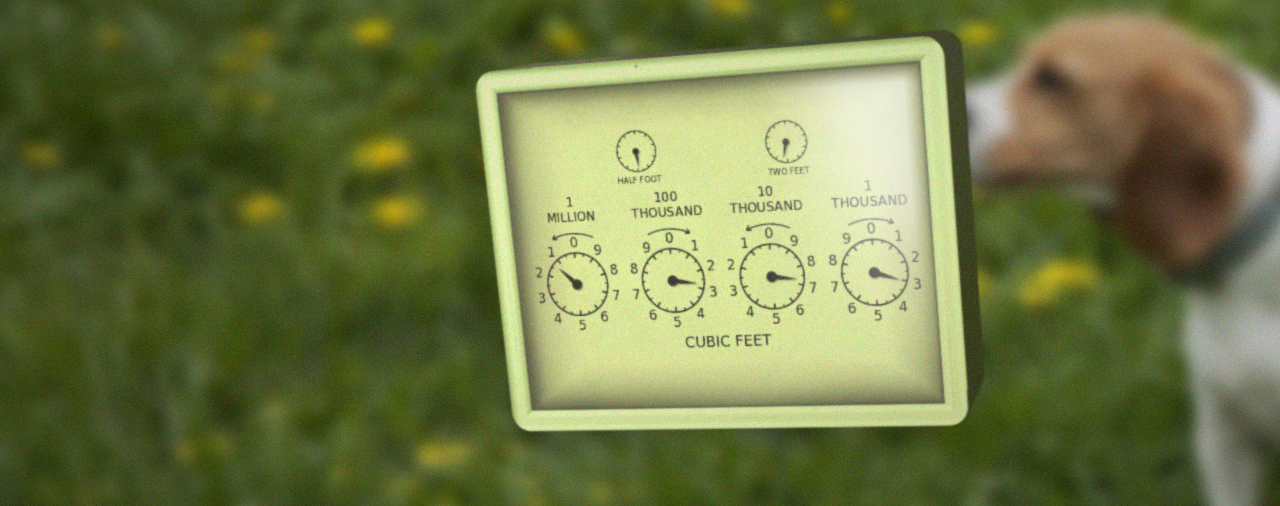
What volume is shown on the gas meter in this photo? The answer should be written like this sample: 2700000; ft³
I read 127300; ft³
